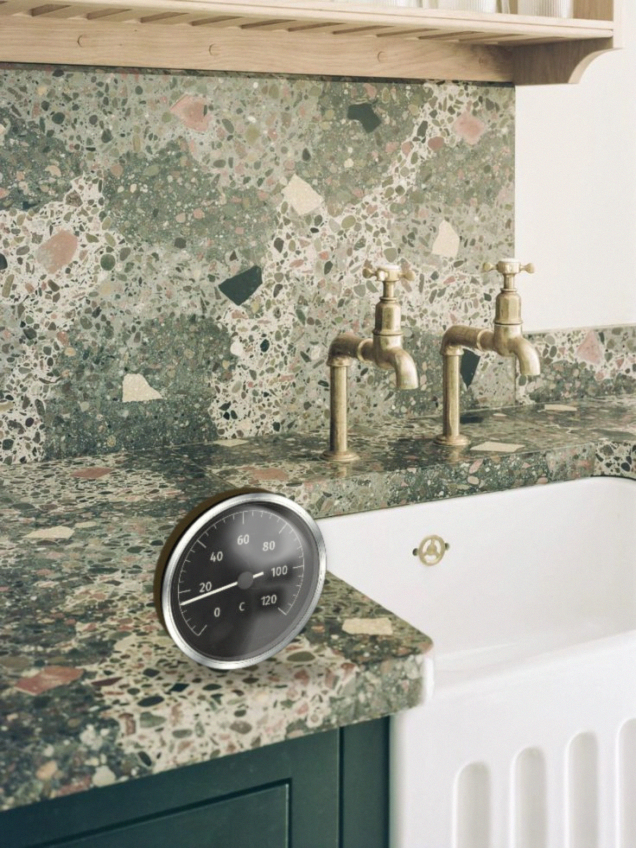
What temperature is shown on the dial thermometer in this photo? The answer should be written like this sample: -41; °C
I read 16; °C
